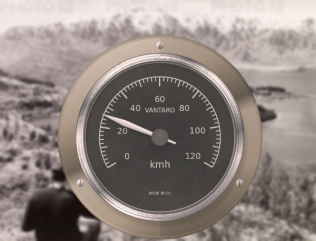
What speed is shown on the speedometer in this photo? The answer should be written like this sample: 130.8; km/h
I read 26; km/h
